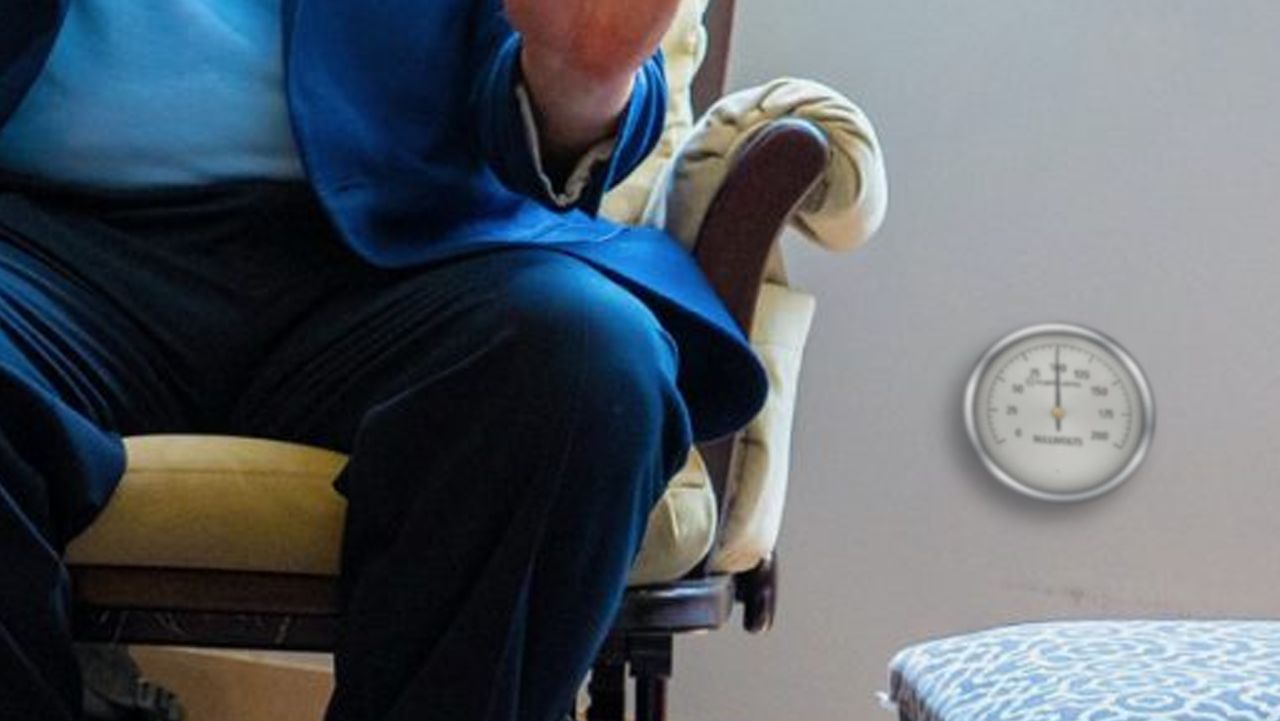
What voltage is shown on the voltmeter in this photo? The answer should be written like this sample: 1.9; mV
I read 100; mV
